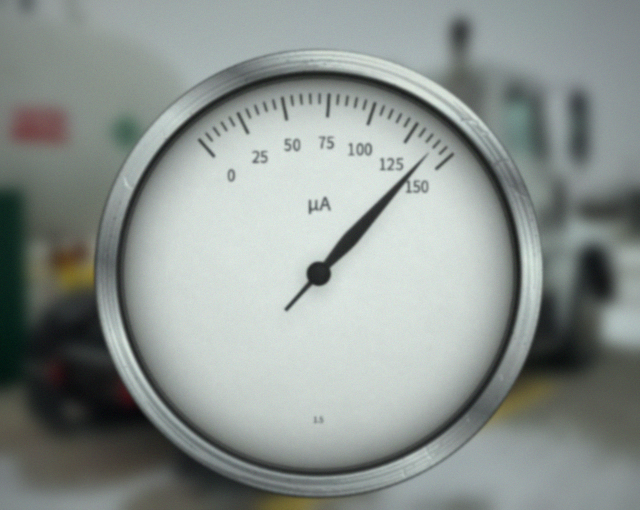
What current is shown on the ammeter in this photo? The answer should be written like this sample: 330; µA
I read 140; µA
